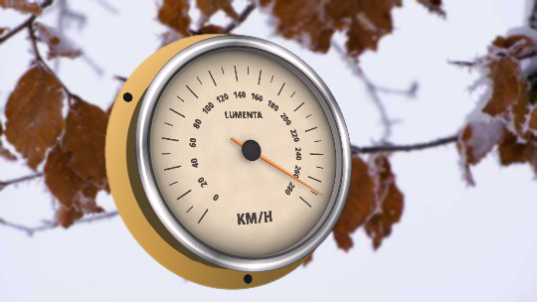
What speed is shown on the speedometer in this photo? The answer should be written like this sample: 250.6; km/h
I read 270; km/h
